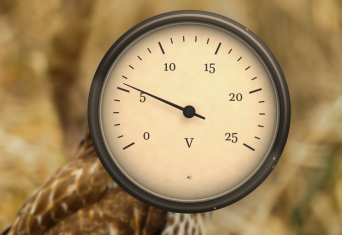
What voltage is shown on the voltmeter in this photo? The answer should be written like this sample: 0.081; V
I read 5.5; V
